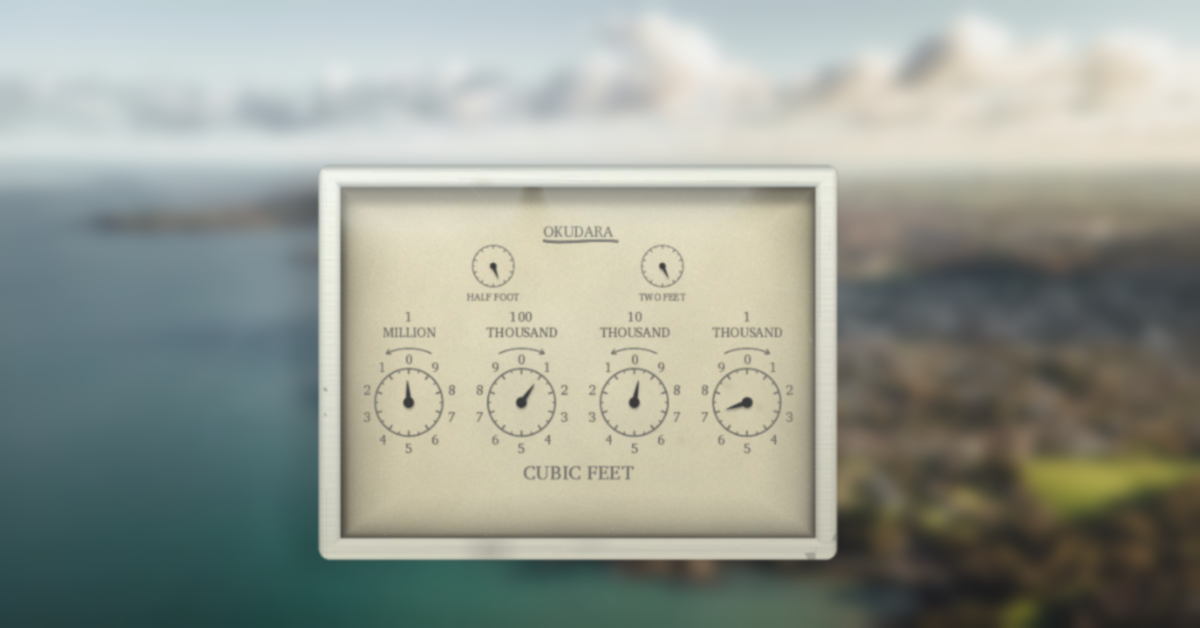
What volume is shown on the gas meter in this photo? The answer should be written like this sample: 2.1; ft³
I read 9700; ft³
